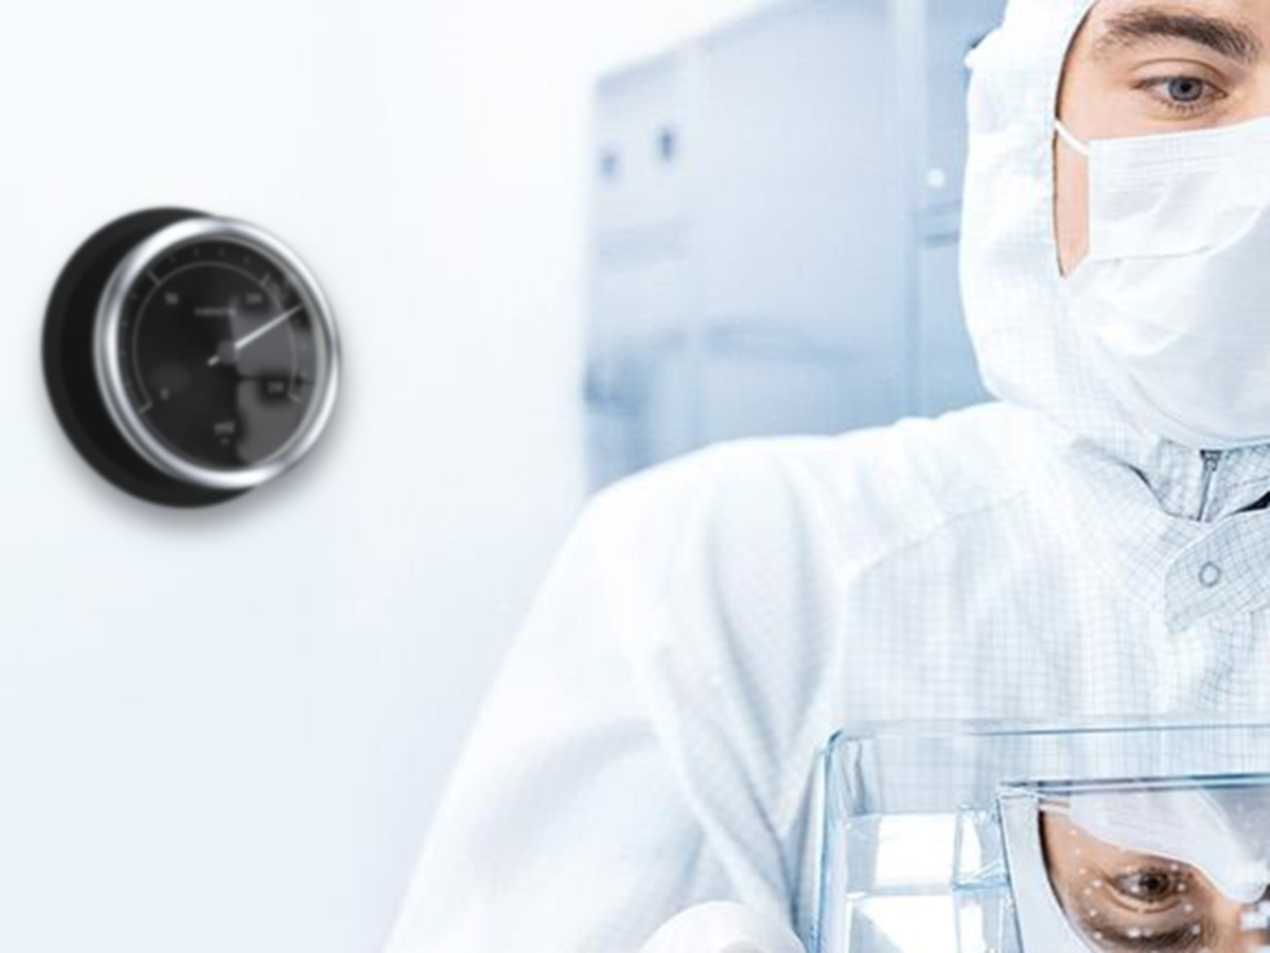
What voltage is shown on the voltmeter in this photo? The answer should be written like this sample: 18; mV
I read 115; mV
